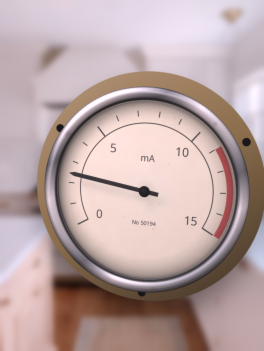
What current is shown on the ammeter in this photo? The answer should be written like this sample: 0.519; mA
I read 2.5; mA
